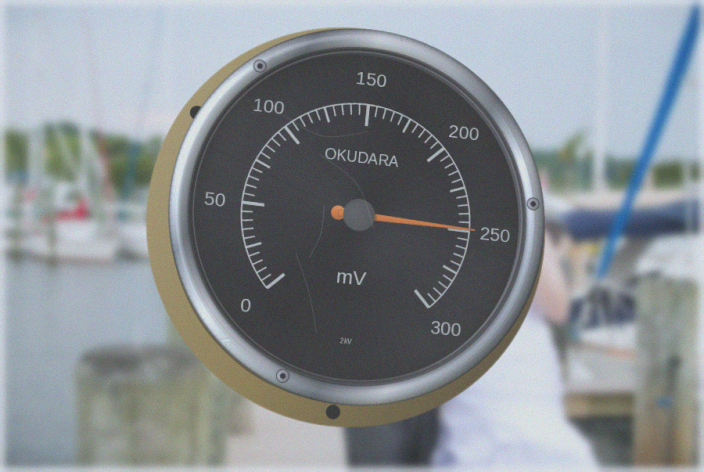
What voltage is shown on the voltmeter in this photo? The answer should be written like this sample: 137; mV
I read 250; mV
